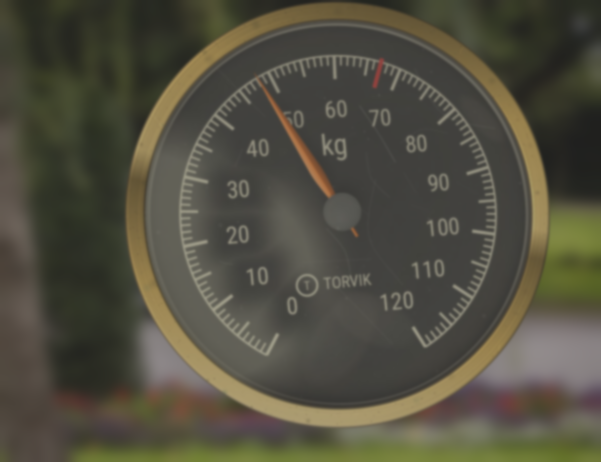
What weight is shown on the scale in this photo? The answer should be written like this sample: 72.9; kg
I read 48; kg
